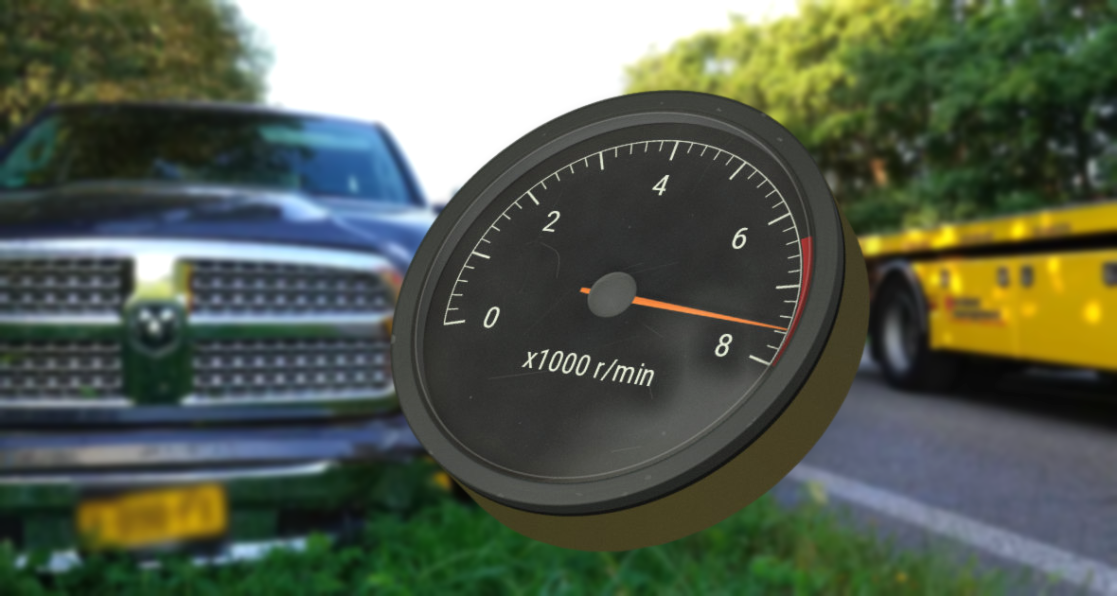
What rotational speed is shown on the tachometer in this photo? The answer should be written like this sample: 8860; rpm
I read 7600; rpm
